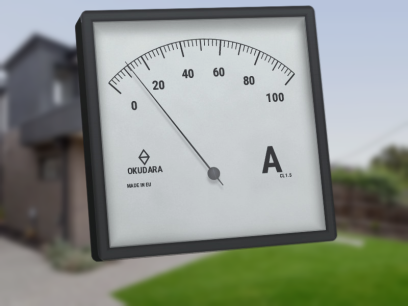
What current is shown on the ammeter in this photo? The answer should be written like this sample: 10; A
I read 12; A
